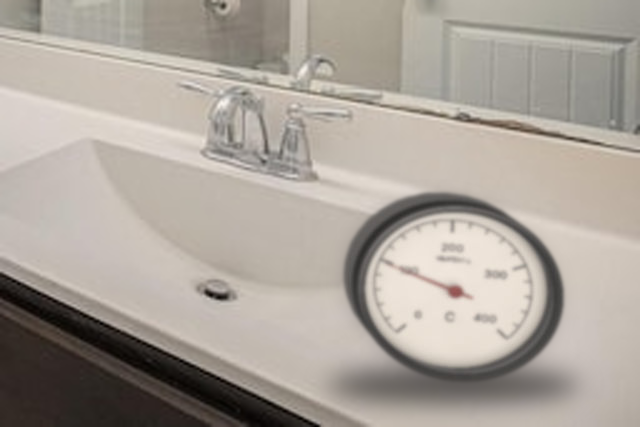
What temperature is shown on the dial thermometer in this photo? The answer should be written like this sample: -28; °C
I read 100; °C
